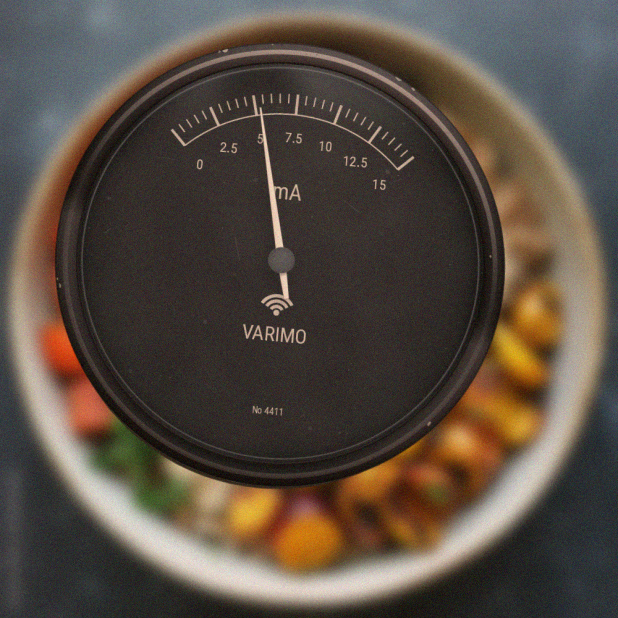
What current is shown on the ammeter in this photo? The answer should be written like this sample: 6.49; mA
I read 5.25; mA
